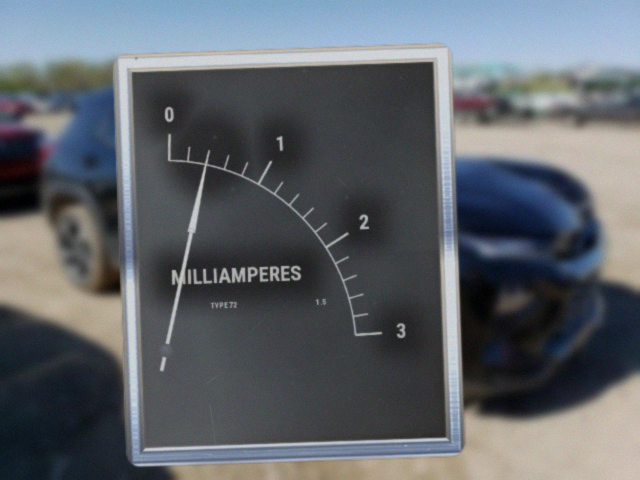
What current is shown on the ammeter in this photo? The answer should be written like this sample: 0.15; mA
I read 0.4; mA
